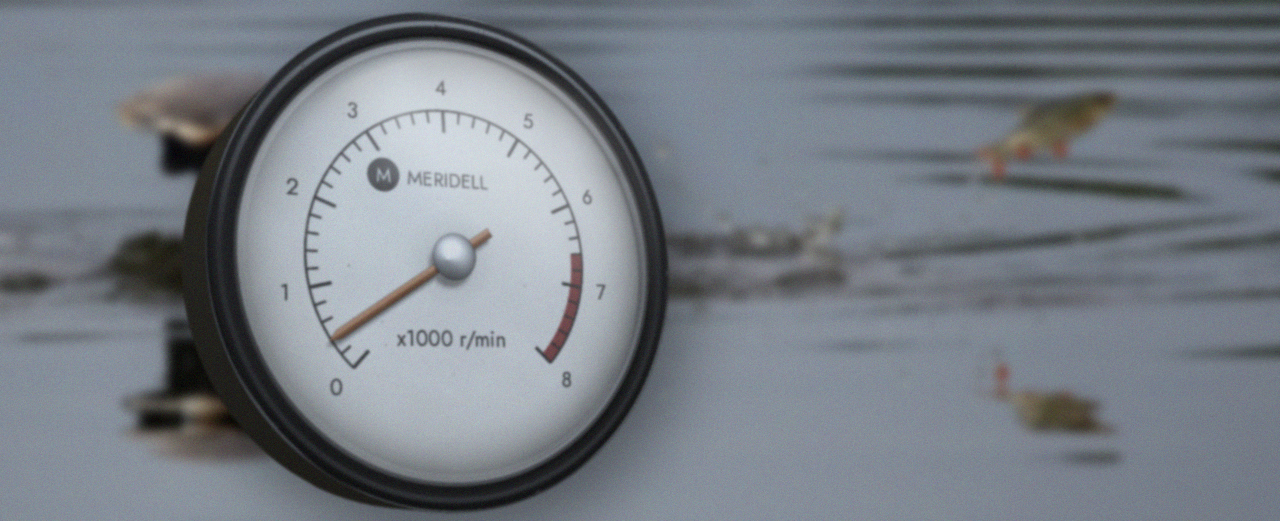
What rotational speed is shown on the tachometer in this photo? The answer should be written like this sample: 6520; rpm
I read 400; rpm
